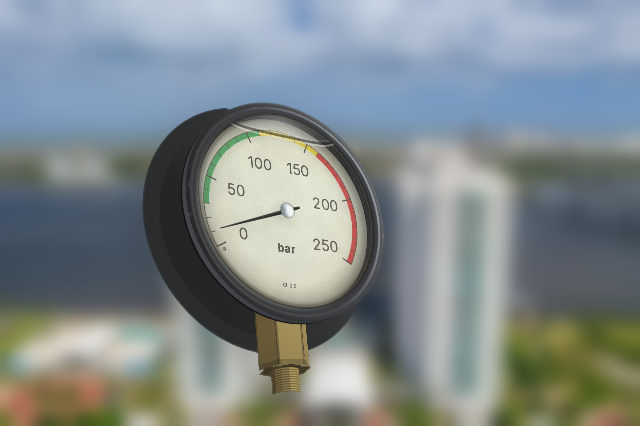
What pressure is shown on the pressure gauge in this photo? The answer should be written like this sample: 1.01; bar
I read 10; bar
